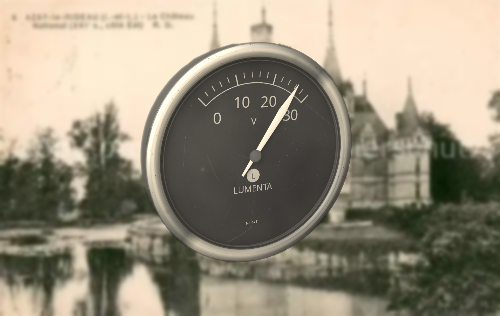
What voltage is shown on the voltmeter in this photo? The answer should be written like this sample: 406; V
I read 26; V
